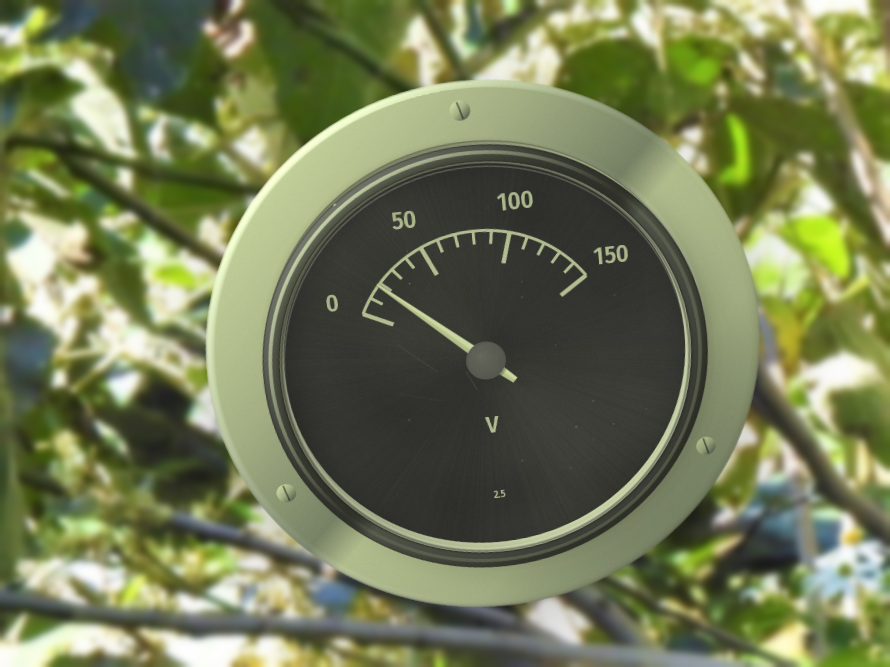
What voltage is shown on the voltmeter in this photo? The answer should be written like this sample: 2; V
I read 20; V
